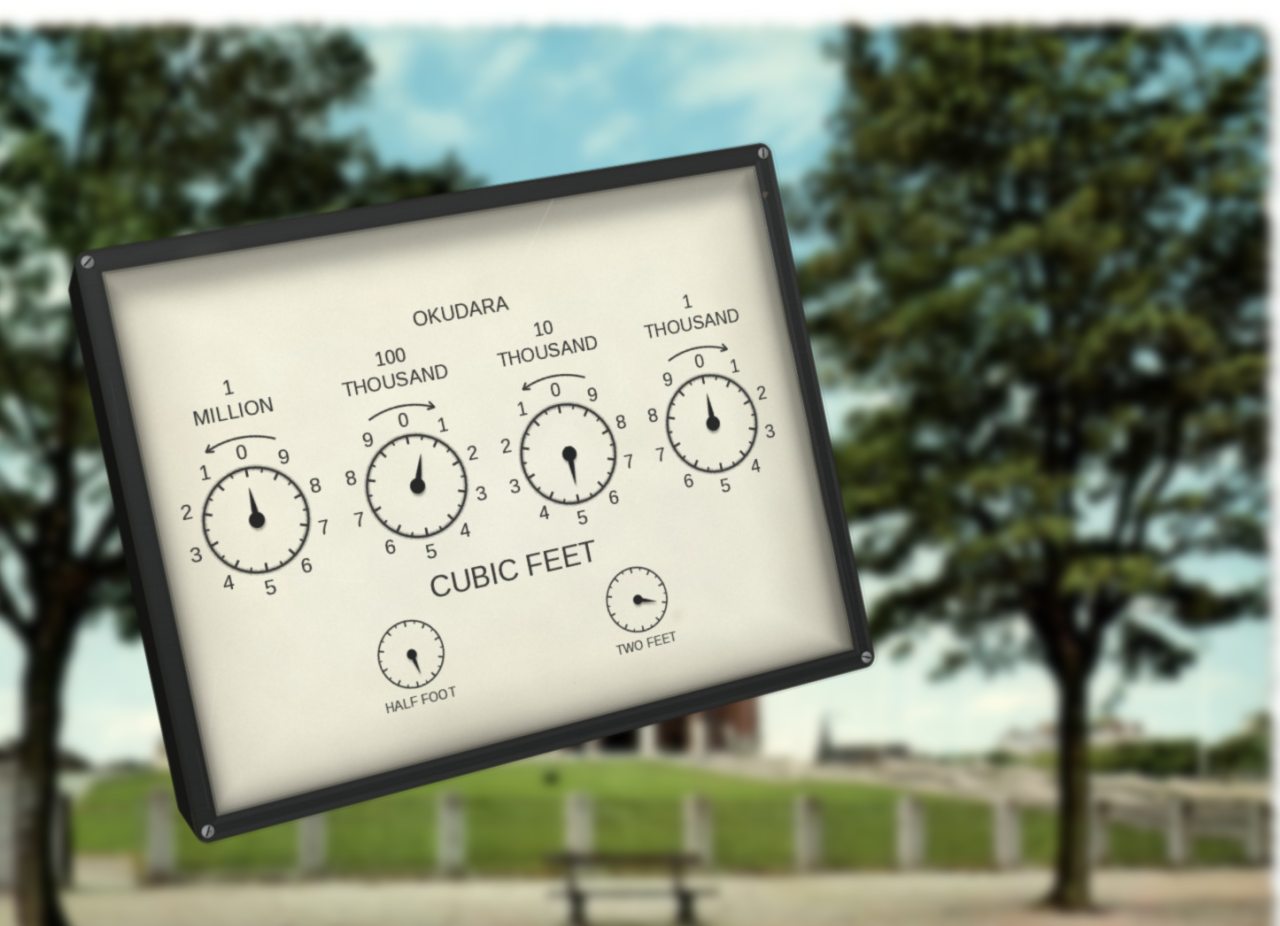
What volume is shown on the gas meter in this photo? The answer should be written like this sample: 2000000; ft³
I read 5000; ft³
